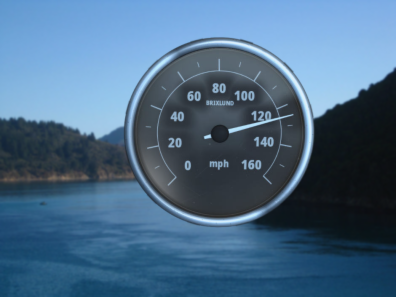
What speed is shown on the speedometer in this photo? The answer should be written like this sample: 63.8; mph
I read 125; mph
